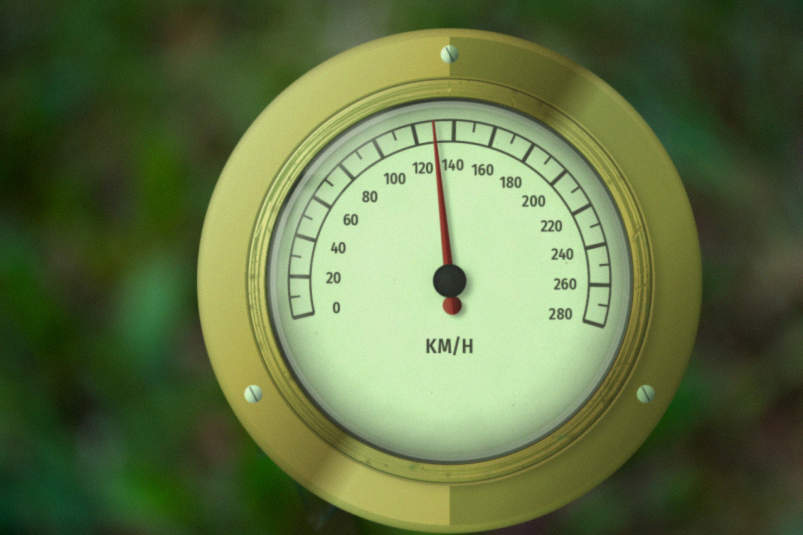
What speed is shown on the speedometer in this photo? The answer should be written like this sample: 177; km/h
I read 130; km/h
